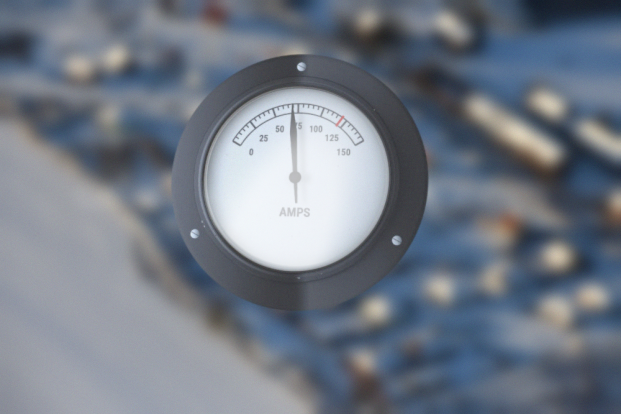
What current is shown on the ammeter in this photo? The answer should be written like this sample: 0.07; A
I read 70; A
